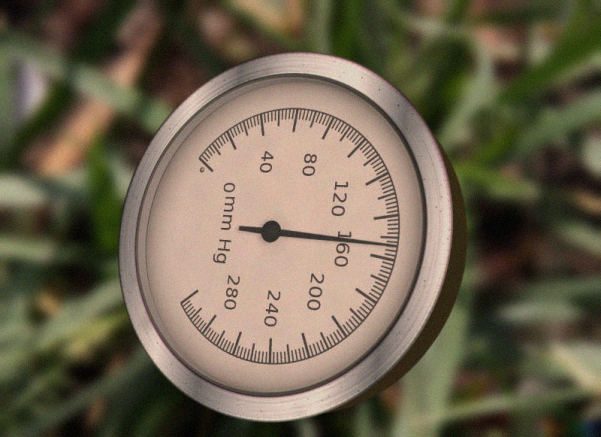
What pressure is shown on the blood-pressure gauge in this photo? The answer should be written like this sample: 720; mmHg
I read 154; mmHg
